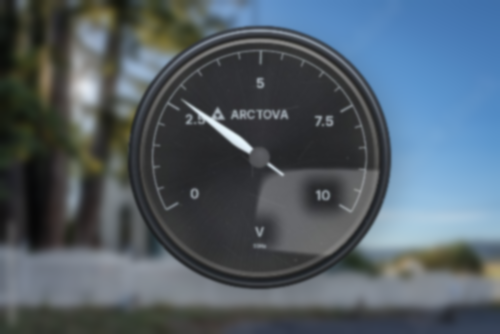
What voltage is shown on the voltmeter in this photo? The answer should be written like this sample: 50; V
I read 2.75; V
